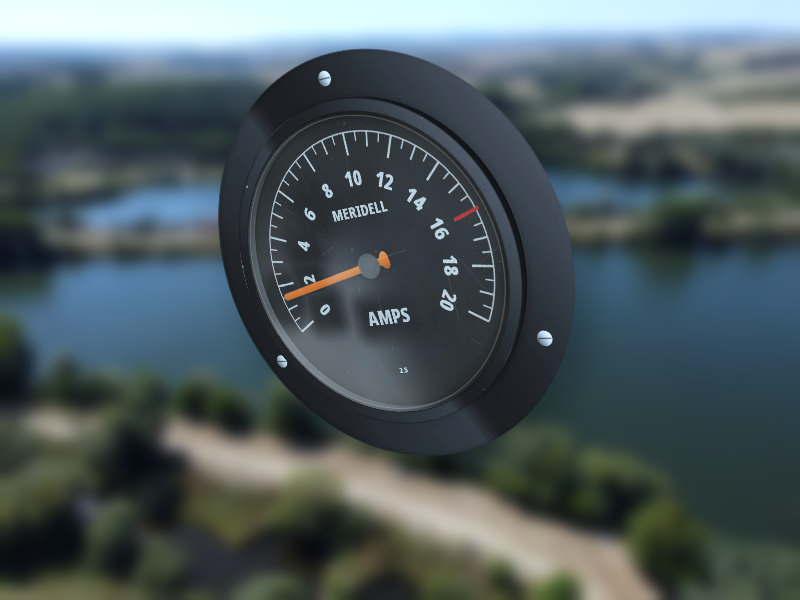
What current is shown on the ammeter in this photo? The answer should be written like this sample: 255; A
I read 1.5; A
